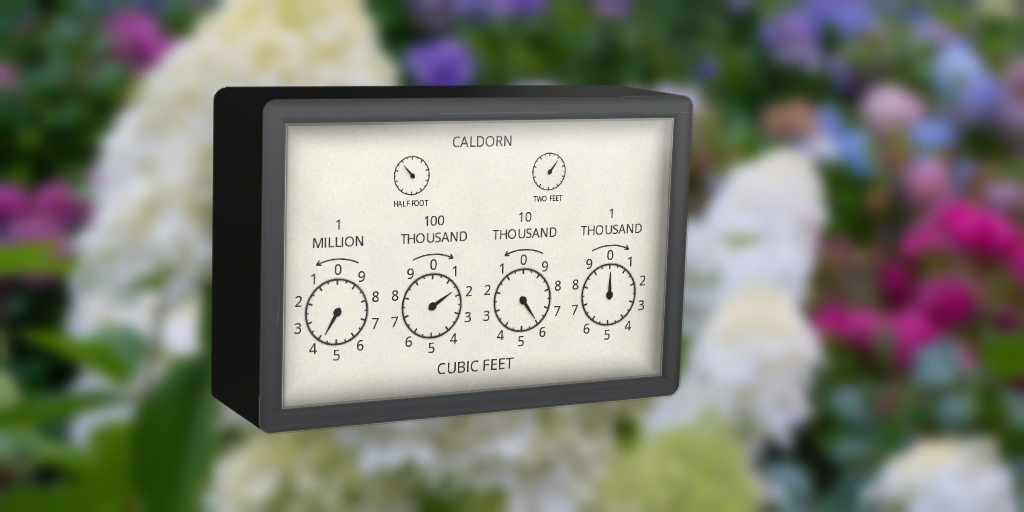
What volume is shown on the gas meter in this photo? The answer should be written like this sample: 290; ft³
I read 416000; ft³
